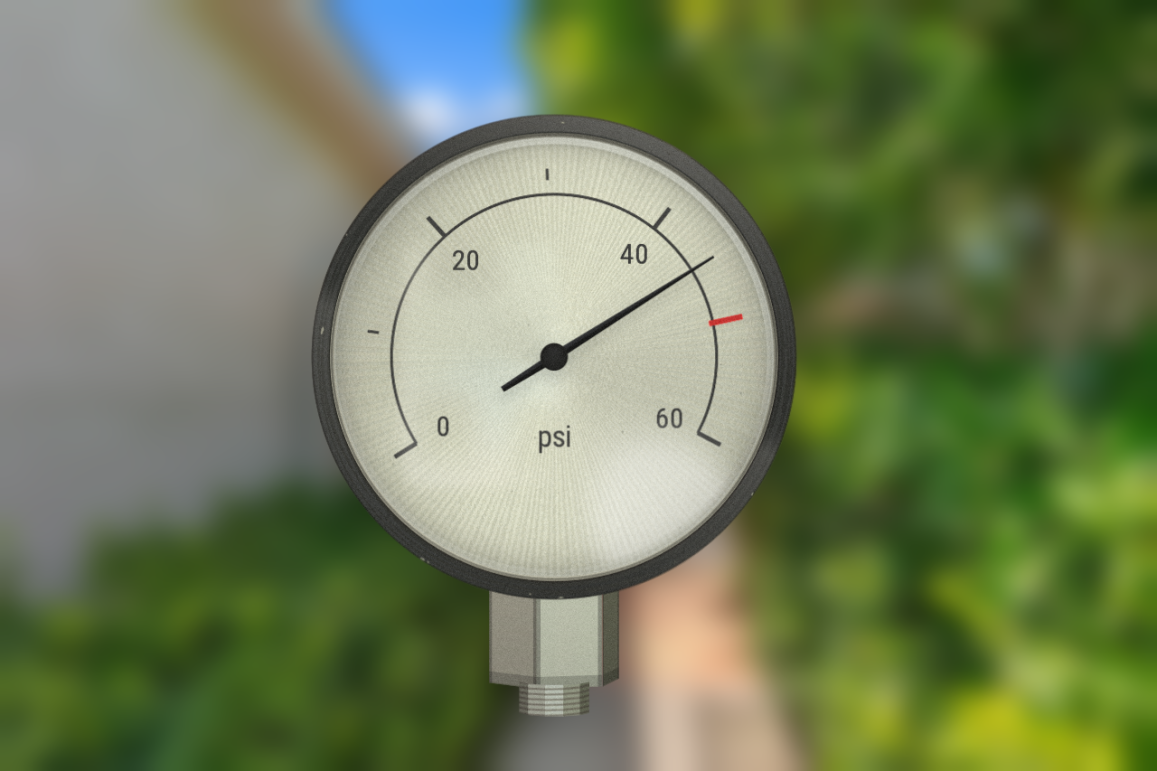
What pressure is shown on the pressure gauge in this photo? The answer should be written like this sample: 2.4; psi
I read 45; psi
